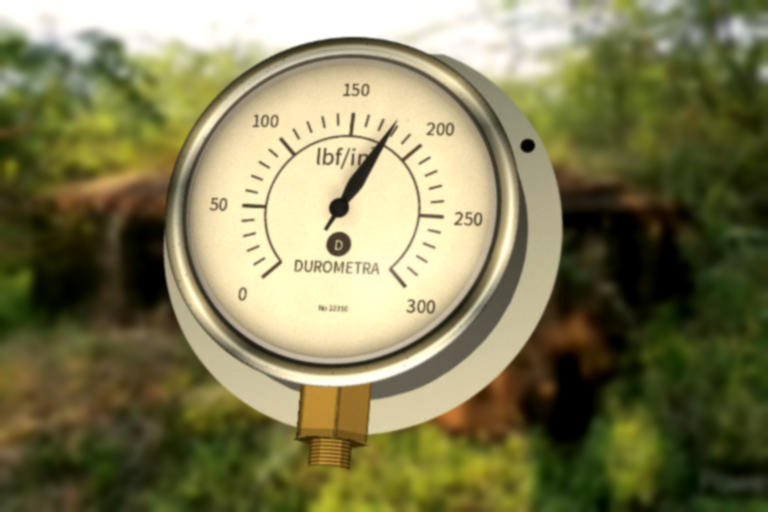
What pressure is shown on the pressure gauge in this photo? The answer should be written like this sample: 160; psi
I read 180; psi
